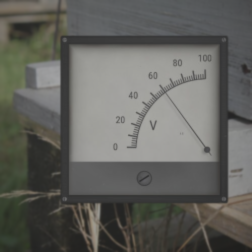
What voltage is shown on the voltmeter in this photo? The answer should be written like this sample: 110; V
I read 60; V
